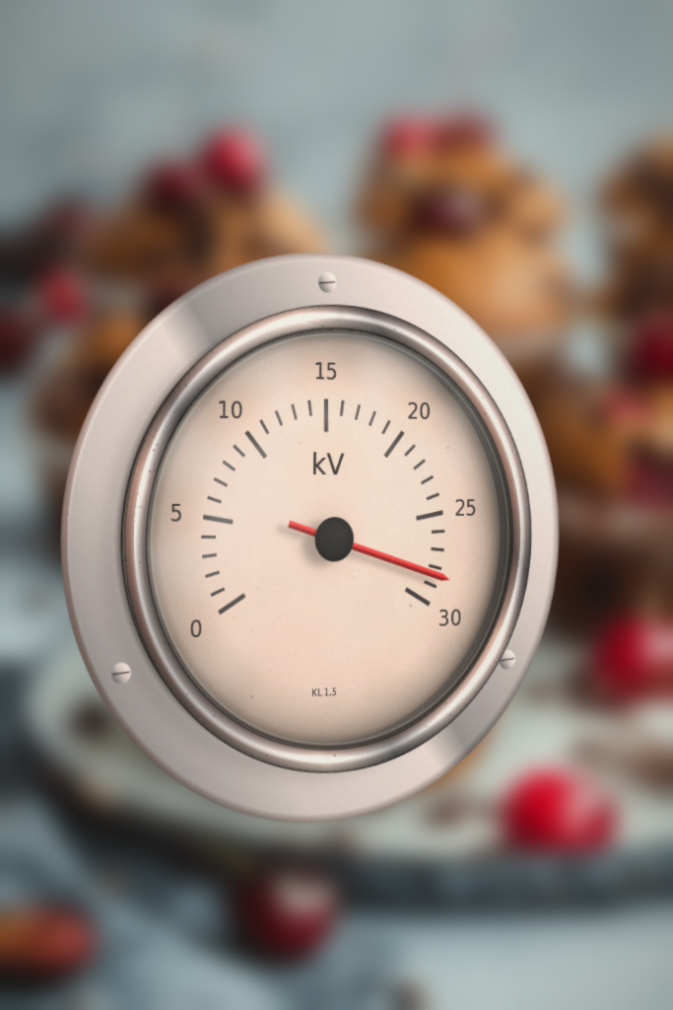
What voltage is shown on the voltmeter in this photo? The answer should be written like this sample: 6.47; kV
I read 28.5; kV
